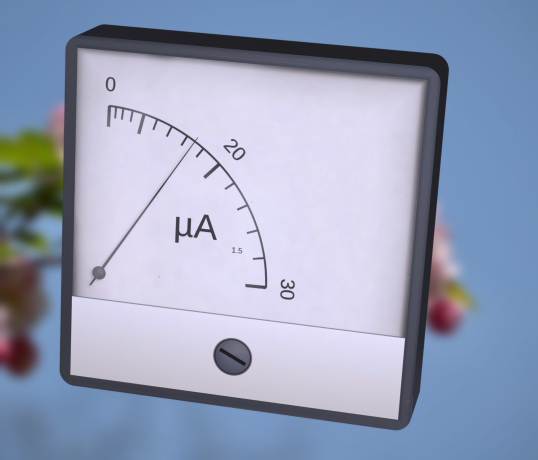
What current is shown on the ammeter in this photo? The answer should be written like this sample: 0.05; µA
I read 17; µA
